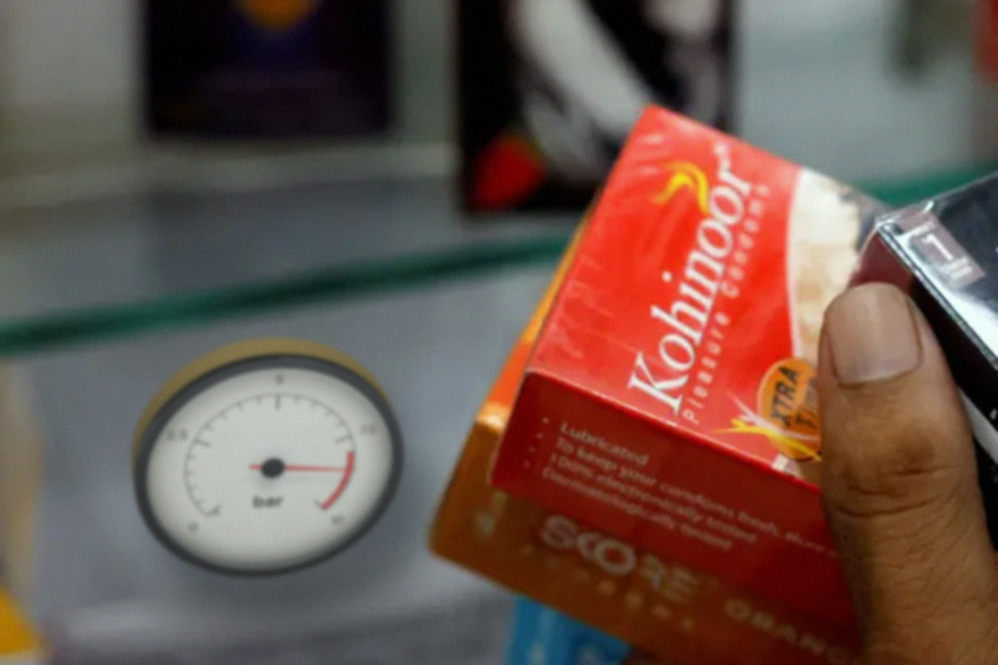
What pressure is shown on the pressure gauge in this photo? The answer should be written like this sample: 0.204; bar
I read 8.5; bar
